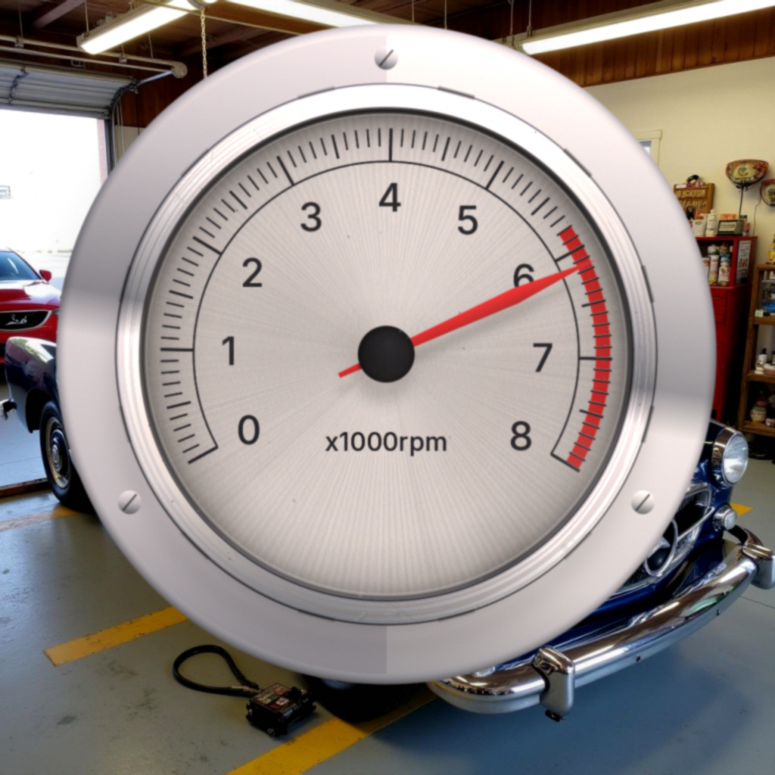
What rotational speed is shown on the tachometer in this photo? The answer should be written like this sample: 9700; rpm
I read 6150; rpm
